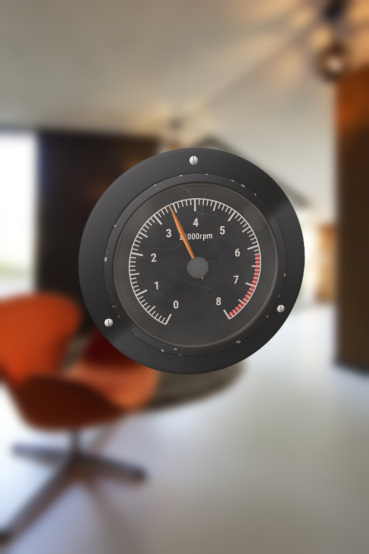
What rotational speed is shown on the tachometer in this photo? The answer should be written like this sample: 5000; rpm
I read 3400; rpm
